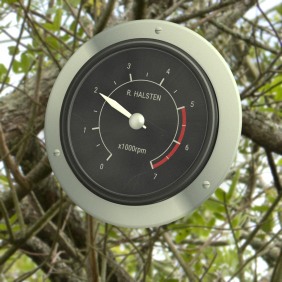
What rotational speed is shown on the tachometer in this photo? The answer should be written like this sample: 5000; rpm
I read 2000; rpm
